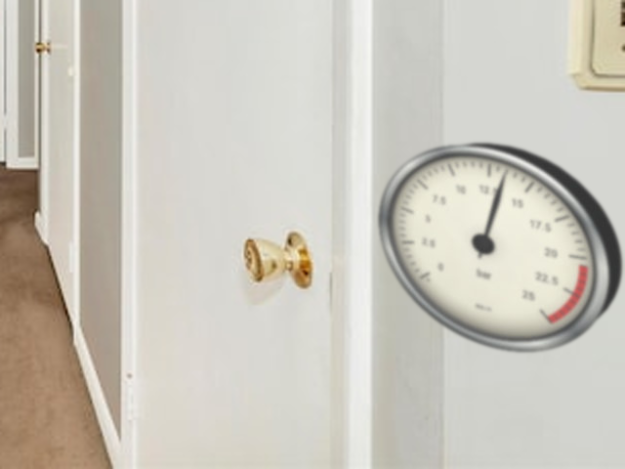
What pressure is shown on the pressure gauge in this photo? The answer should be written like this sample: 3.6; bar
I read 13.5; bar
